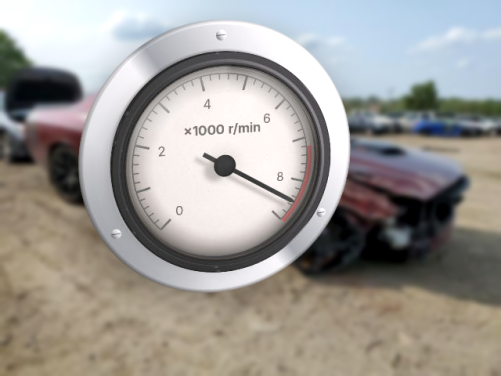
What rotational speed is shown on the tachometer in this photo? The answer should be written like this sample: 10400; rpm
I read 8500; rpm
